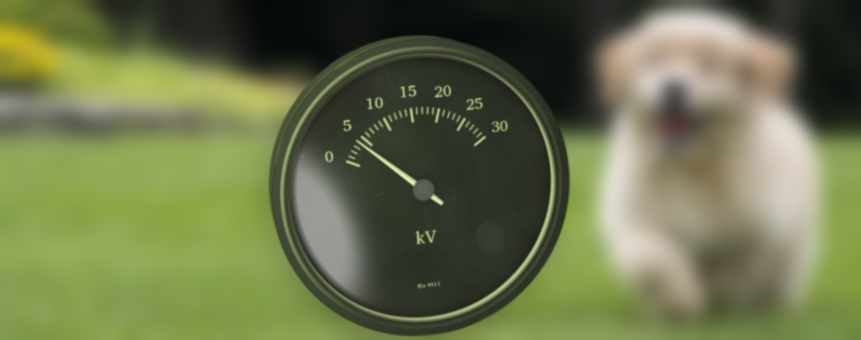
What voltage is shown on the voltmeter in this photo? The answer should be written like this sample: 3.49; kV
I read 4; kV
